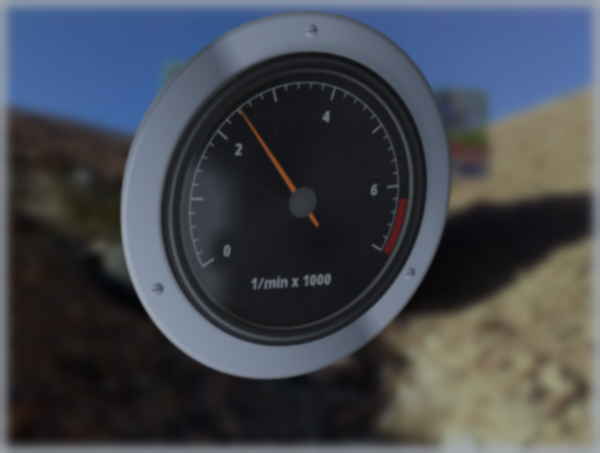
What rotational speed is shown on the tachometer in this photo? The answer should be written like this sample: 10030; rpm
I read 2400; rpm
